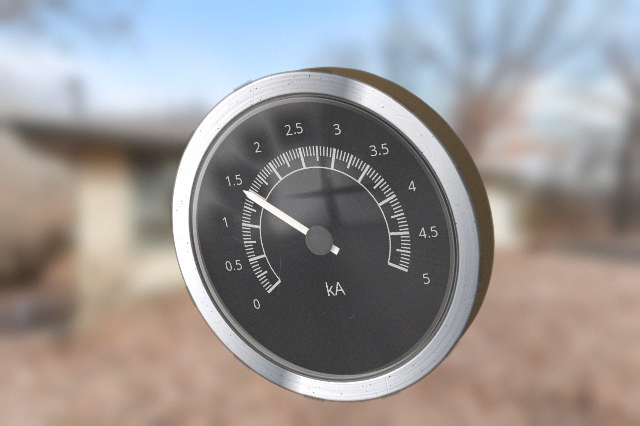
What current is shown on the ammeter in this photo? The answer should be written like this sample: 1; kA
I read 1.5; kA
